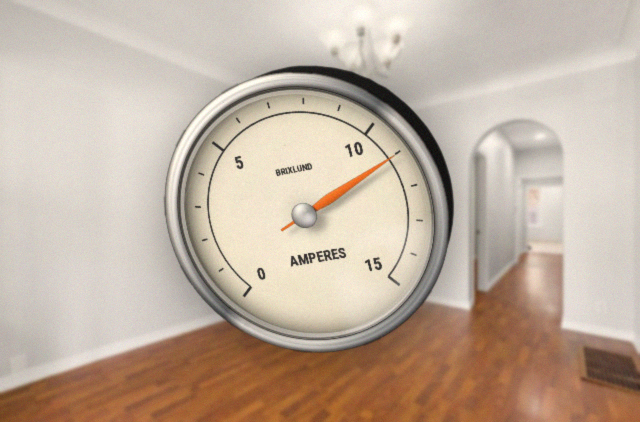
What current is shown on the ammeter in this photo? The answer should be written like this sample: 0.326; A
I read 11; A
